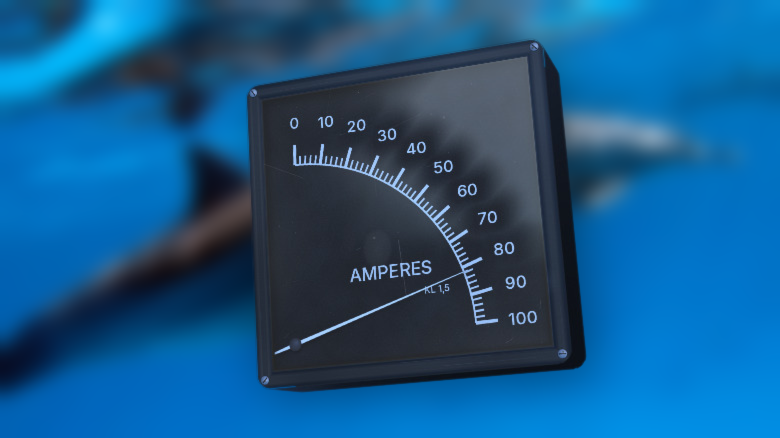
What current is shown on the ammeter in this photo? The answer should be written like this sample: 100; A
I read 82; A
